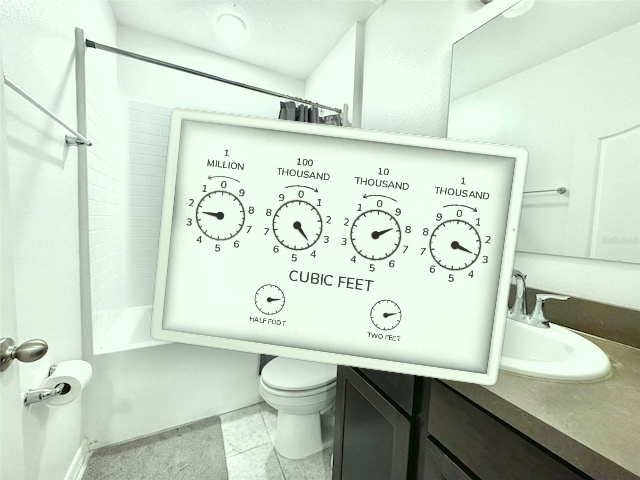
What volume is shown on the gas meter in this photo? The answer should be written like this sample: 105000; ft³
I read 238300; ft³
